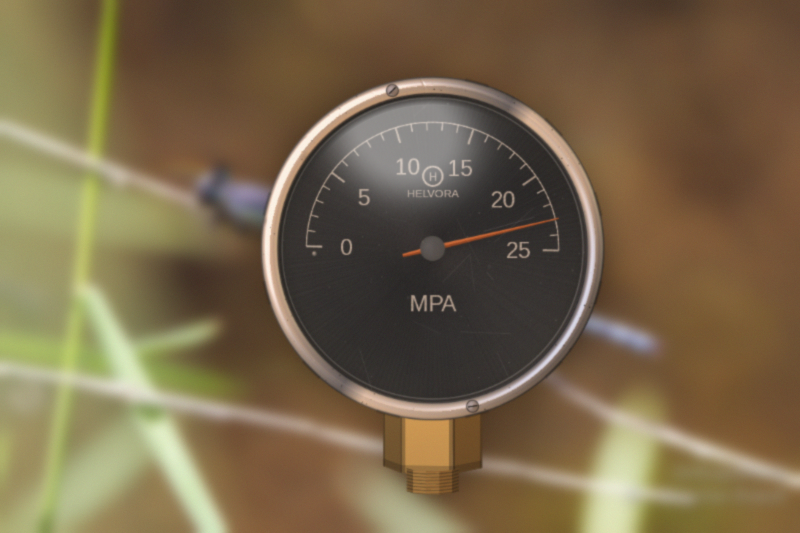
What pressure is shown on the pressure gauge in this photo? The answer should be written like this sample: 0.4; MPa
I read 23; MPa
